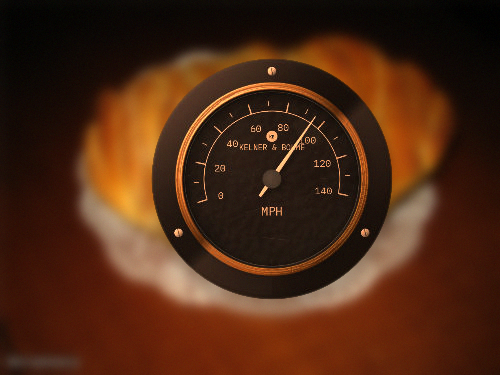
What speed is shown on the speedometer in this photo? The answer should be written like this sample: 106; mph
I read 95; mph
